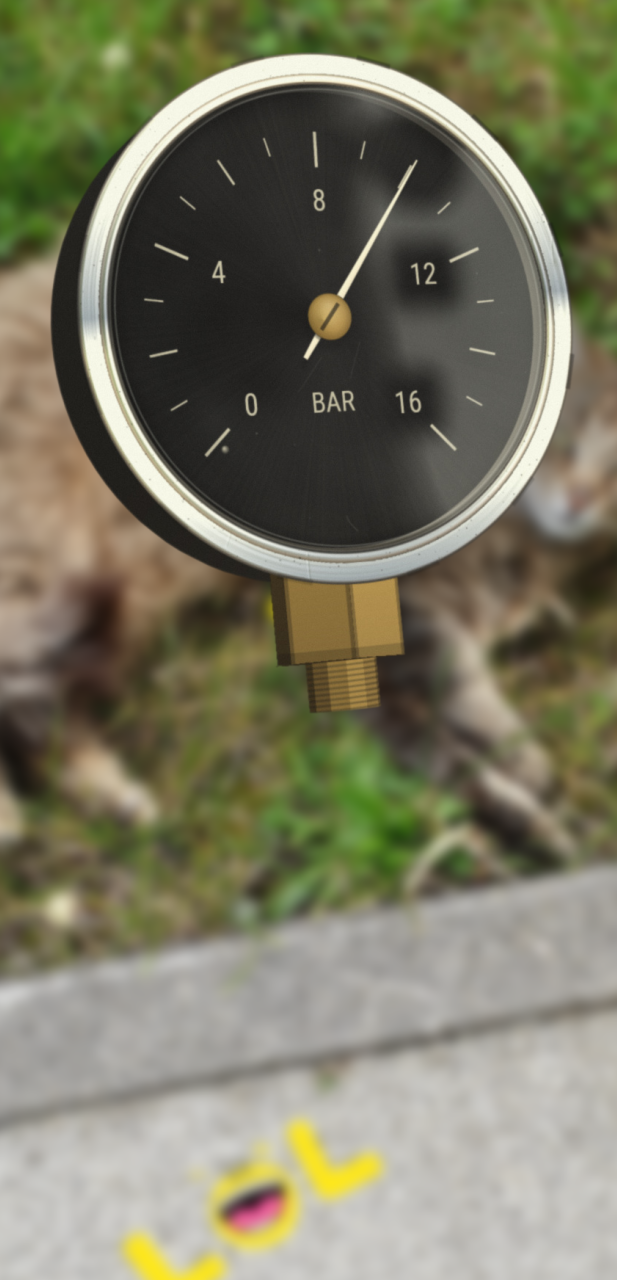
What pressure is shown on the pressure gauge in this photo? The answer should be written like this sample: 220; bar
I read 10; bar
